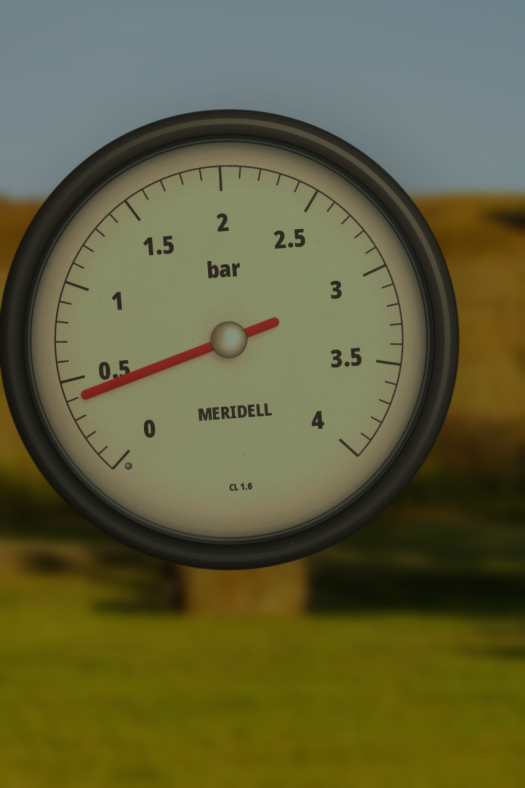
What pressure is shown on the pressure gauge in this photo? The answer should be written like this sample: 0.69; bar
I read 0.4; bar
